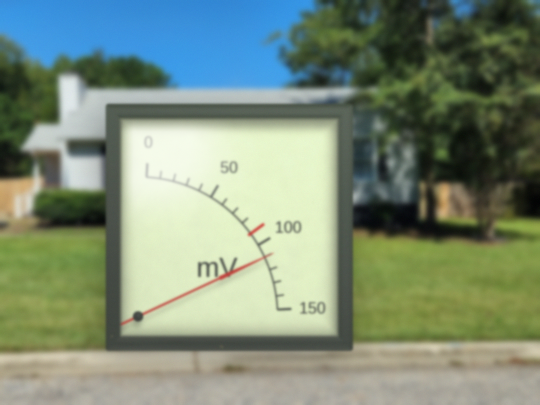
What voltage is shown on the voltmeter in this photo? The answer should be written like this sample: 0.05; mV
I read 110; mV
